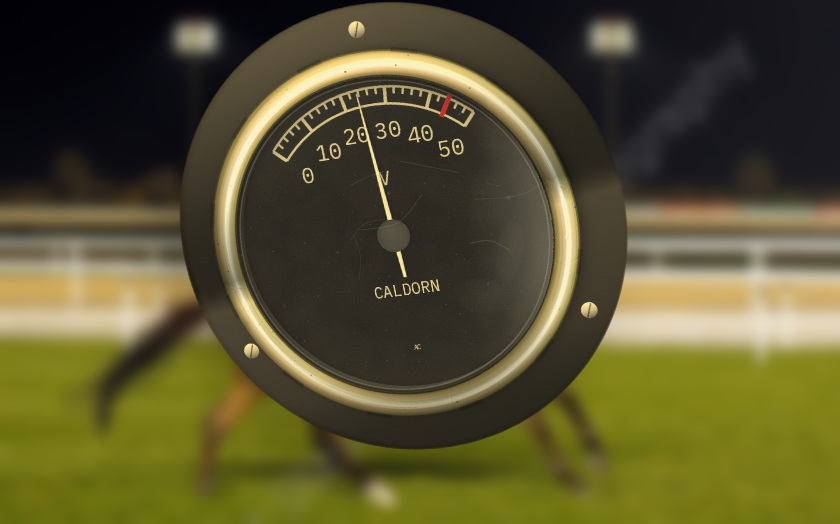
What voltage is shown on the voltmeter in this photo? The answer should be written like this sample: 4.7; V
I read 24; V
